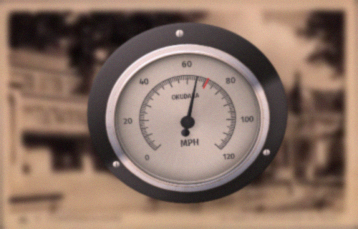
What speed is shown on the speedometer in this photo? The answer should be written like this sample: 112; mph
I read 65; mph
